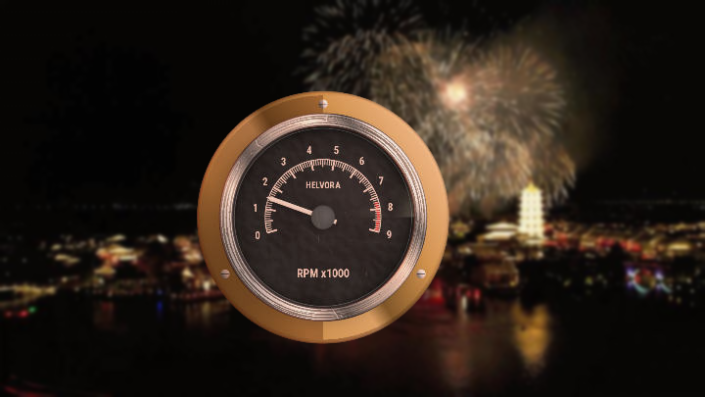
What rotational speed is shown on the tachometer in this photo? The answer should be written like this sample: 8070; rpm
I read 1500; rpm
